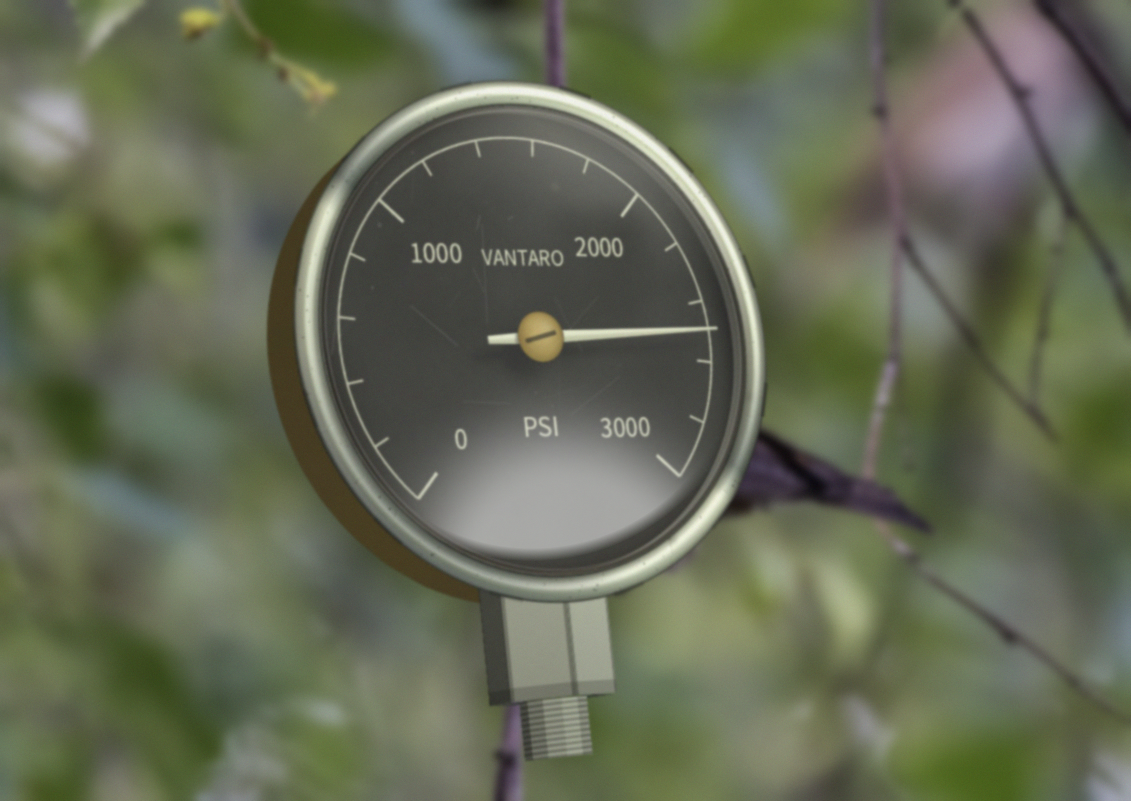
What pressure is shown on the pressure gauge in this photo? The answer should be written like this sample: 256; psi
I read 2500; psi
